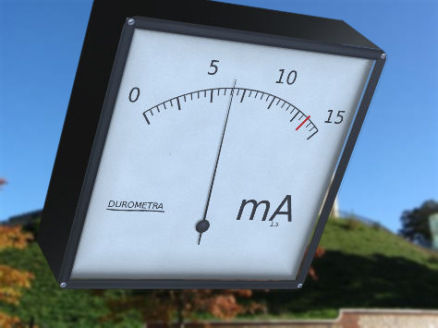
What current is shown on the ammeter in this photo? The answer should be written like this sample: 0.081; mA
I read 6.5; mA
